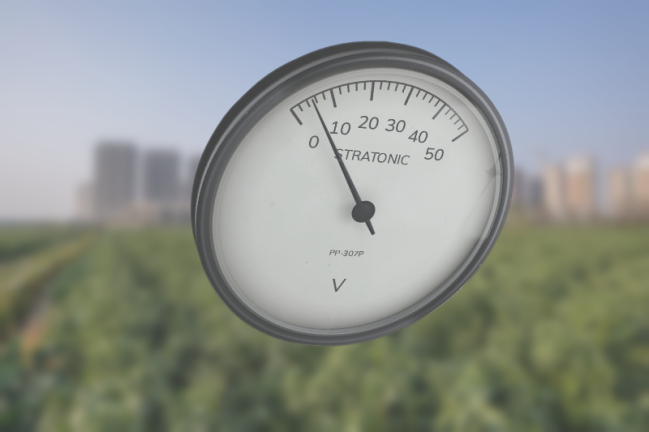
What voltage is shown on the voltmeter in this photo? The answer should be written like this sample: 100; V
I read 5; V
